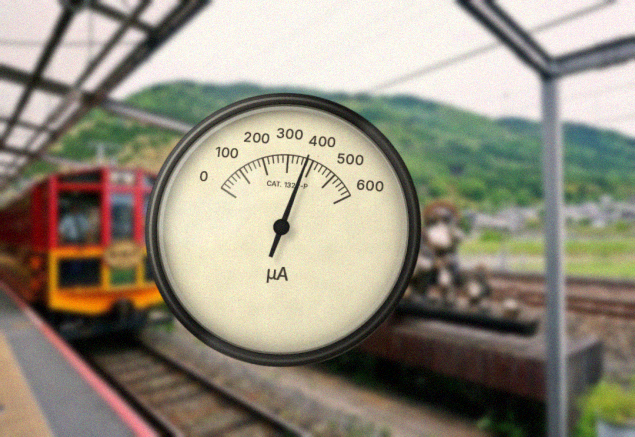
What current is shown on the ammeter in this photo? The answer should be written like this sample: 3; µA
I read 380; µA
